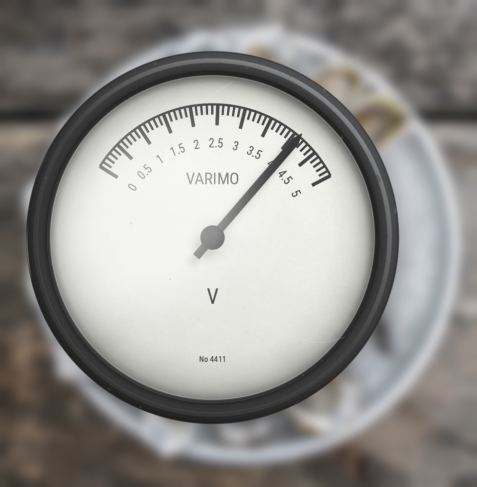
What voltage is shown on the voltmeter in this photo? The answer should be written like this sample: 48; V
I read 4.1; V
